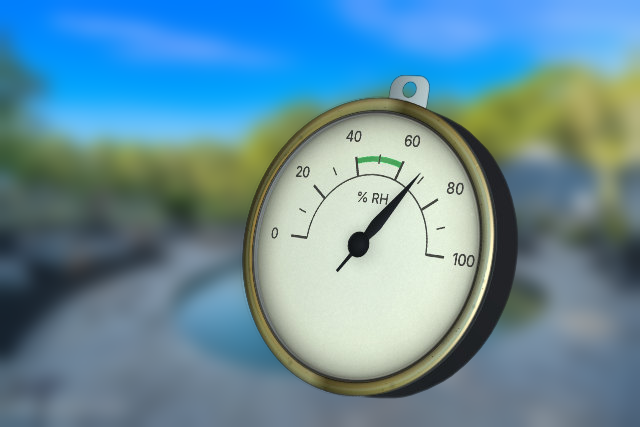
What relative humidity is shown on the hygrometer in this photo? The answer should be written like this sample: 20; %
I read 70; %
